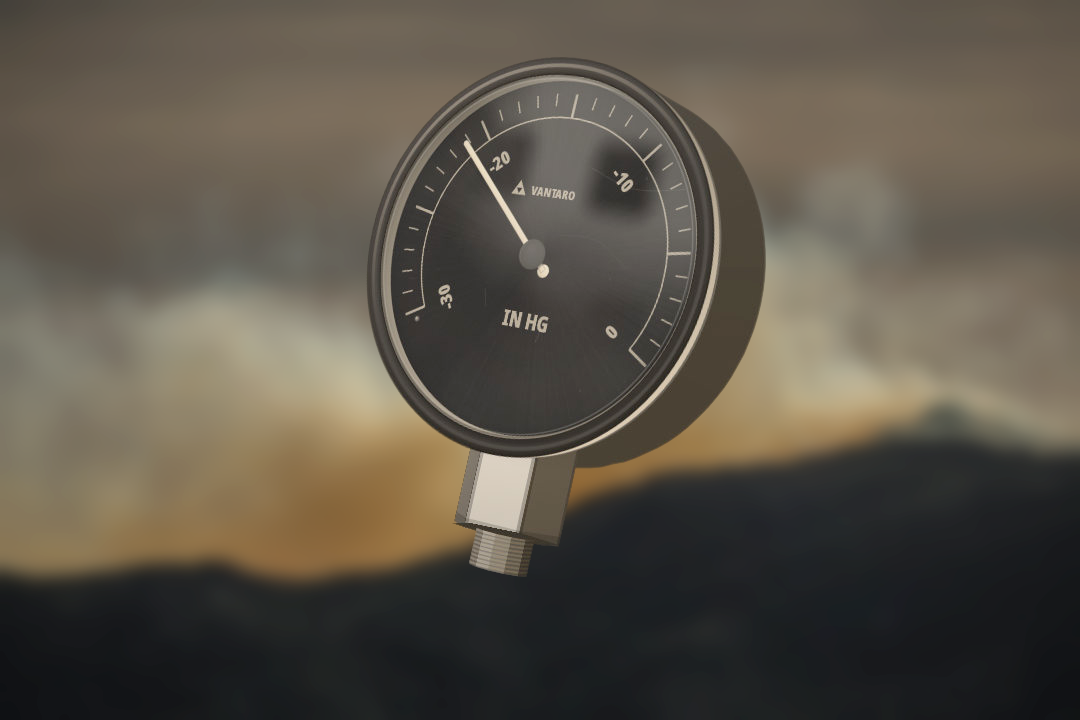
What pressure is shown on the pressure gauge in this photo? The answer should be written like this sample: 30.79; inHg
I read -21; inHg
